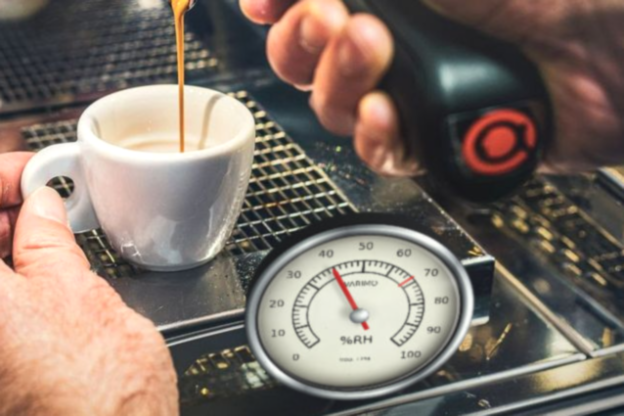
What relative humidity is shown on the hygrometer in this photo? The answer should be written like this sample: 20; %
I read 40; %
